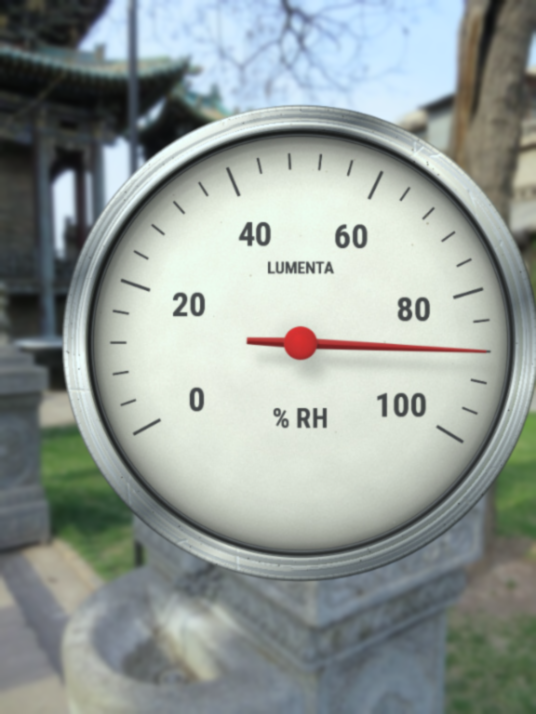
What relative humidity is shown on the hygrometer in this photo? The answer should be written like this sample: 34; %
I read 88; %
